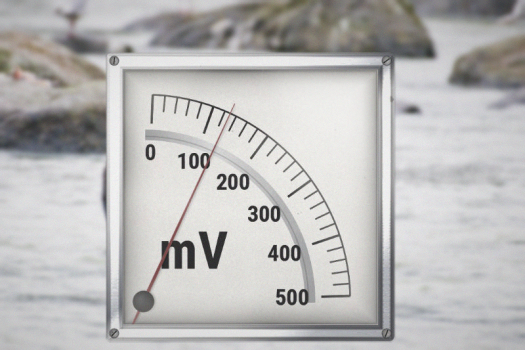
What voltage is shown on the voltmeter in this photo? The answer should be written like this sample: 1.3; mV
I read 130; mV
